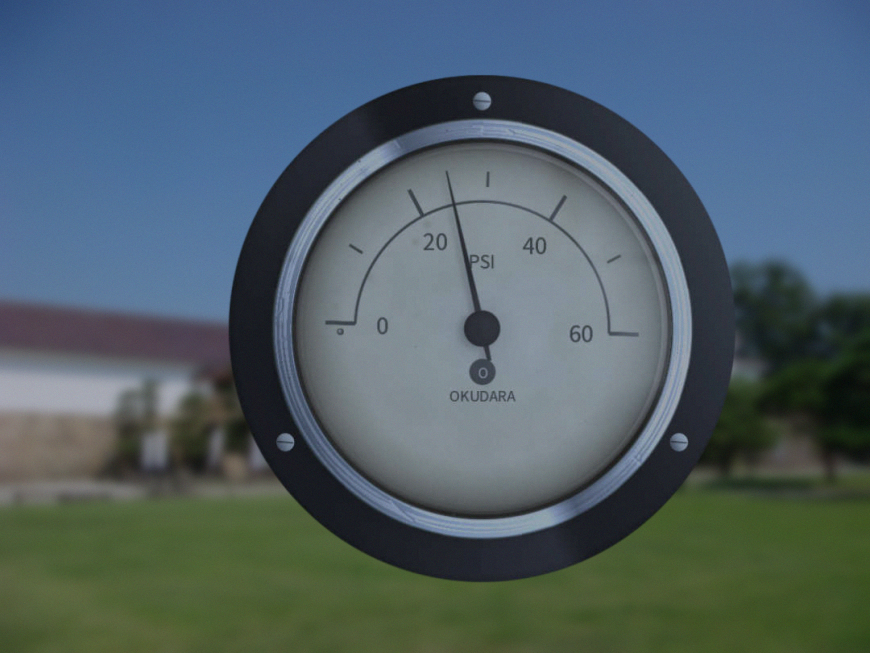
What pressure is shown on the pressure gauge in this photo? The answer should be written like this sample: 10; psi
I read 25; psi
